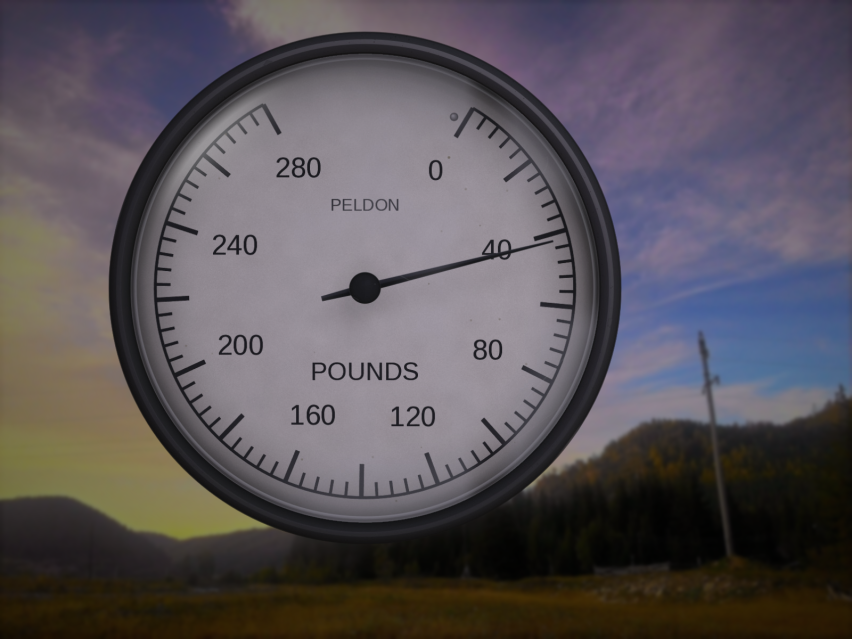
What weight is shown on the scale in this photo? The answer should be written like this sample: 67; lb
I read 42; lb
